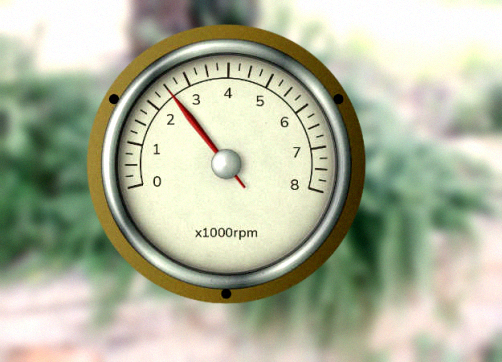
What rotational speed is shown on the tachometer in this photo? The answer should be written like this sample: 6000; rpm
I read 2500; rpm
